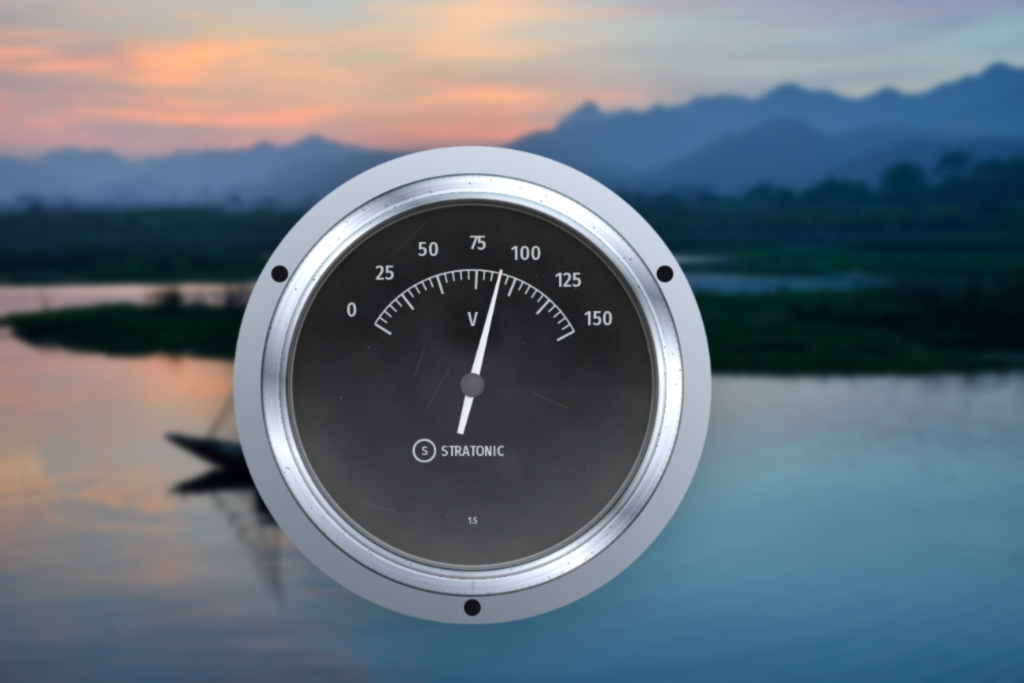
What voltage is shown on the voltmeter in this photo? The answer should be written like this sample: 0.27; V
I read 90; V
